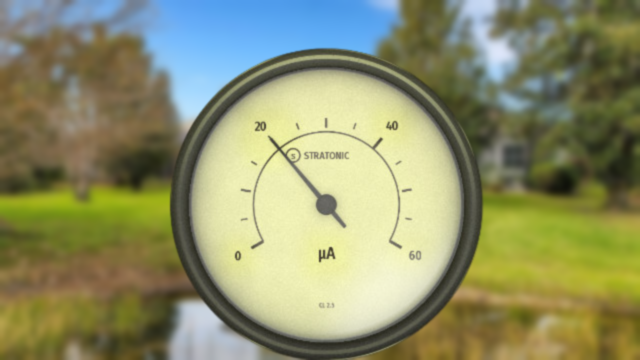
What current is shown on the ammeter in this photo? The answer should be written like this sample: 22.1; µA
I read 20; µA
